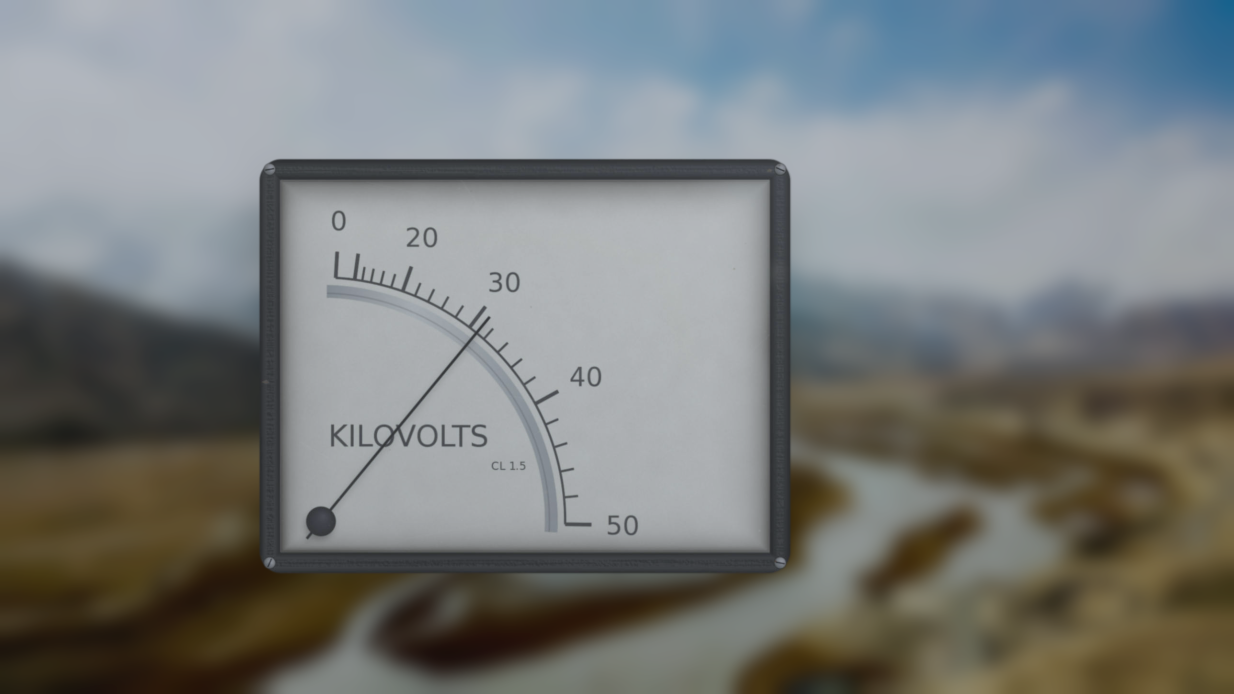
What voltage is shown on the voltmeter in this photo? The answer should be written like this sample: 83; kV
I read 31; kV
